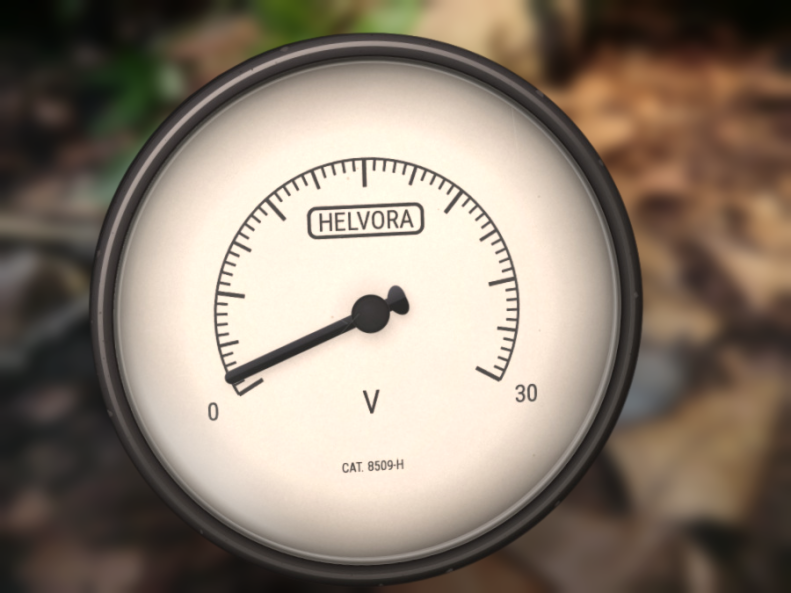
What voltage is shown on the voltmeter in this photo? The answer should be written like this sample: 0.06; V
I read 1; V
